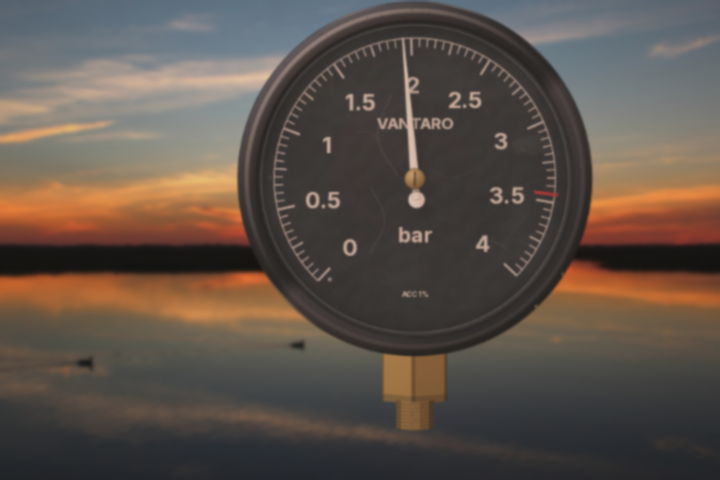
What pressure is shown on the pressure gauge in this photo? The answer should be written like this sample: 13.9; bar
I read 1.95; bar
